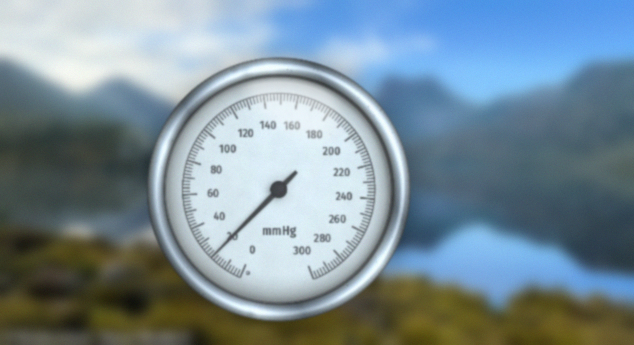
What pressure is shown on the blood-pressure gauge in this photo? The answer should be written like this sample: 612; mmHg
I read 20; mmHg
